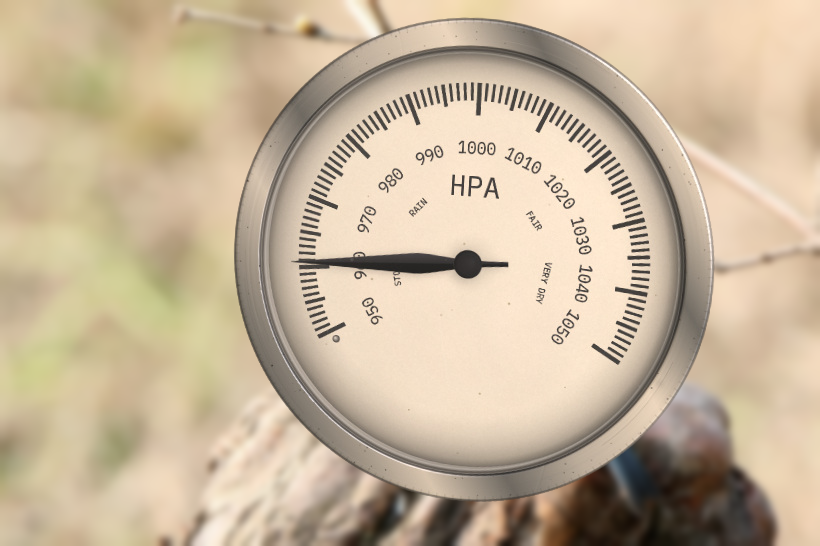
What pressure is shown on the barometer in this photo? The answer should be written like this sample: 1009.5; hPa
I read 961; hPa
